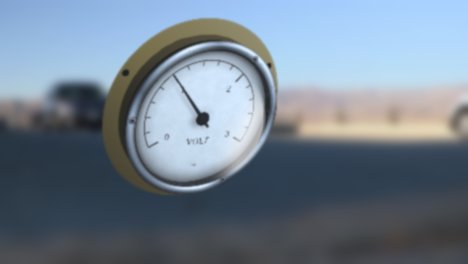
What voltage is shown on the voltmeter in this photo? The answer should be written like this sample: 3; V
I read 1; V
